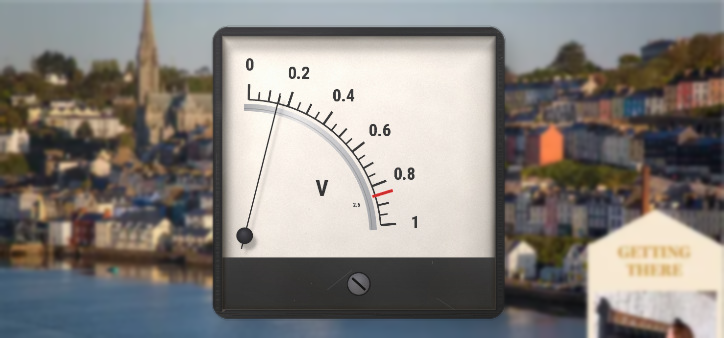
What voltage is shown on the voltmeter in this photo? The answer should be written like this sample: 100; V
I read 0.15; V
